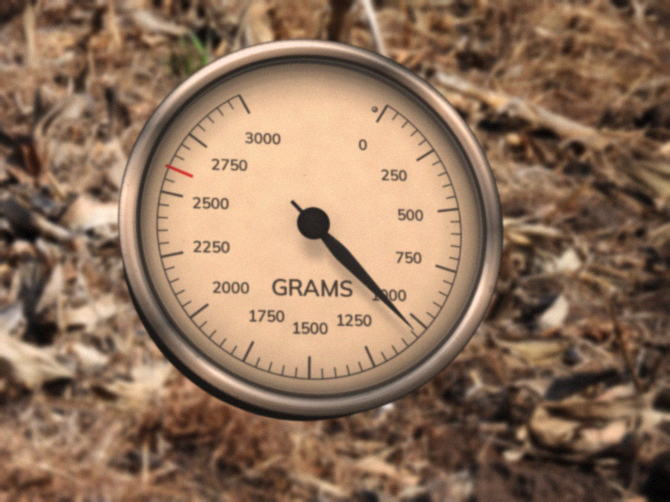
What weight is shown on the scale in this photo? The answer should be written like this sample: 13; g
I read 1050; g
